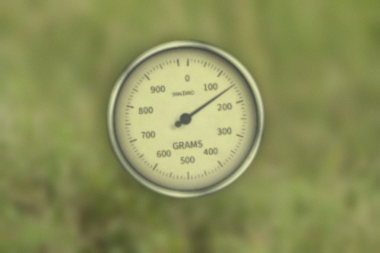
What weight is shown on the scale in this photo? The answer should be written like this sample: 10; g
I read 150; g
